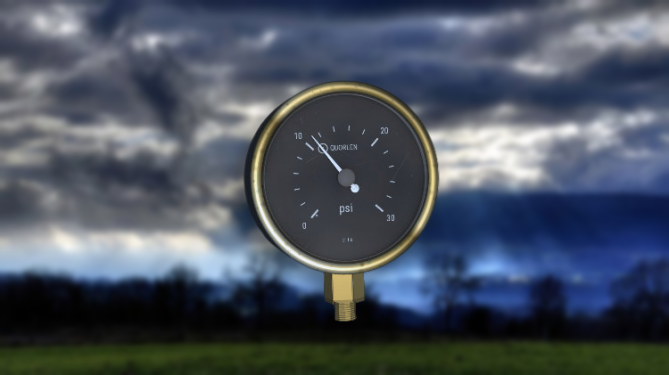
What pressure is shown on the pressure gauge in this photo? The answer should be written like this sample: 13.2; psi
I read 11; psi
